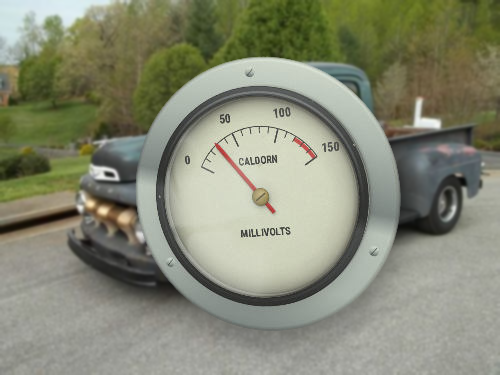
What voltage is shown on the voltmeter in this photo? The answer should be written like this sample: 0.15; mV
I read 30; mV
